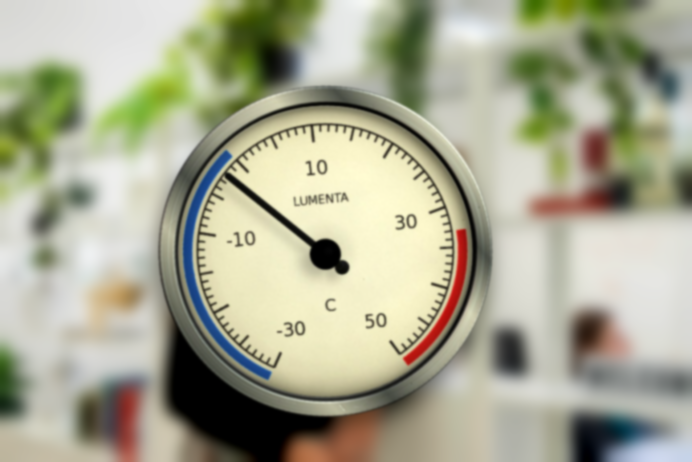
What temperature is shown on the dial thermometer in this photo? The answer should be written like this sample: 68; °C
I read -2; °C
